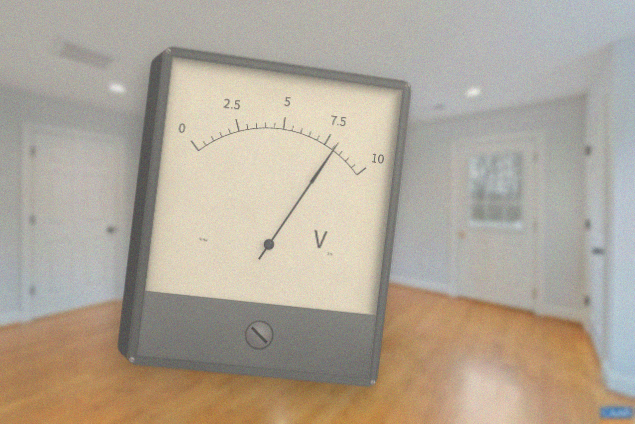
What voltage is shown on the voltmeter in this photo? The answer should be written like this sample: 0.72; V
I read 8; V
